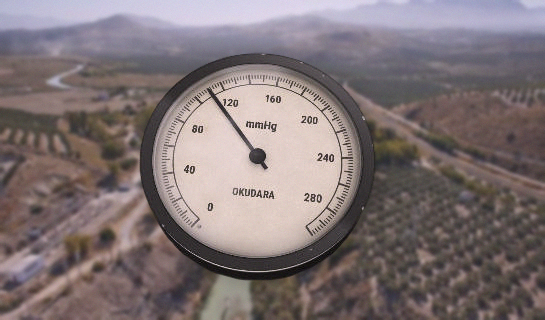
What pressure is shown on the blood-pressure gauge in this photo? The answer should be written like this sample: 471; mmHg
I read 110; mmHg
